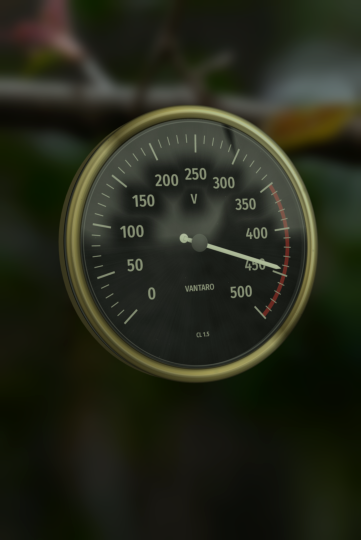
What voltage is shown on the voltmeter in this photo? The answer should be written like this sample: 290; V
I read 445; V
